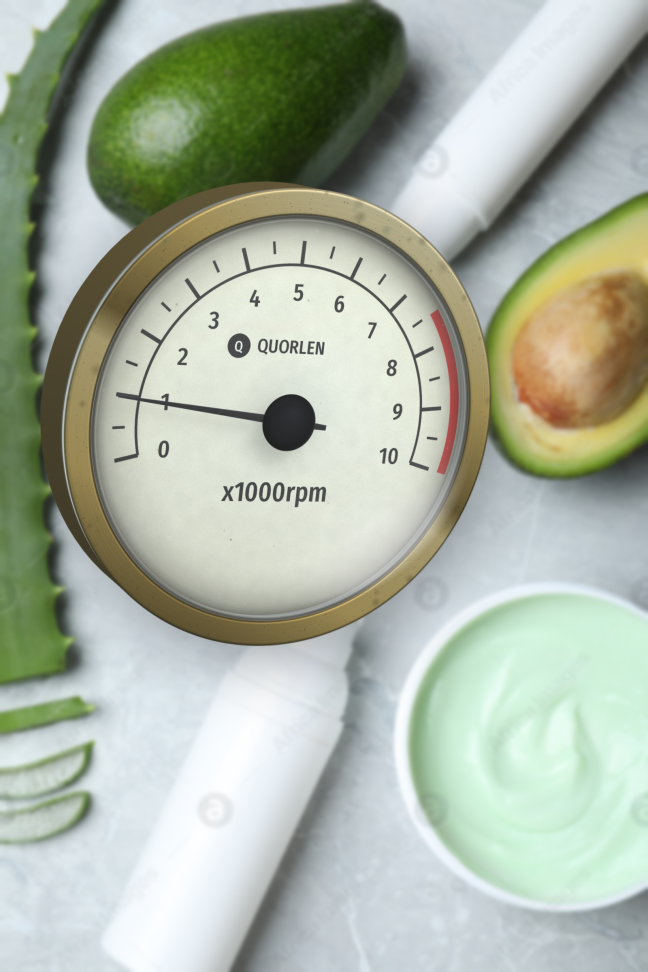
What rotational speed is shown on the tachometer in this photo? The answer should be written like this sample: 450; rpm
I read 1000; rpm
